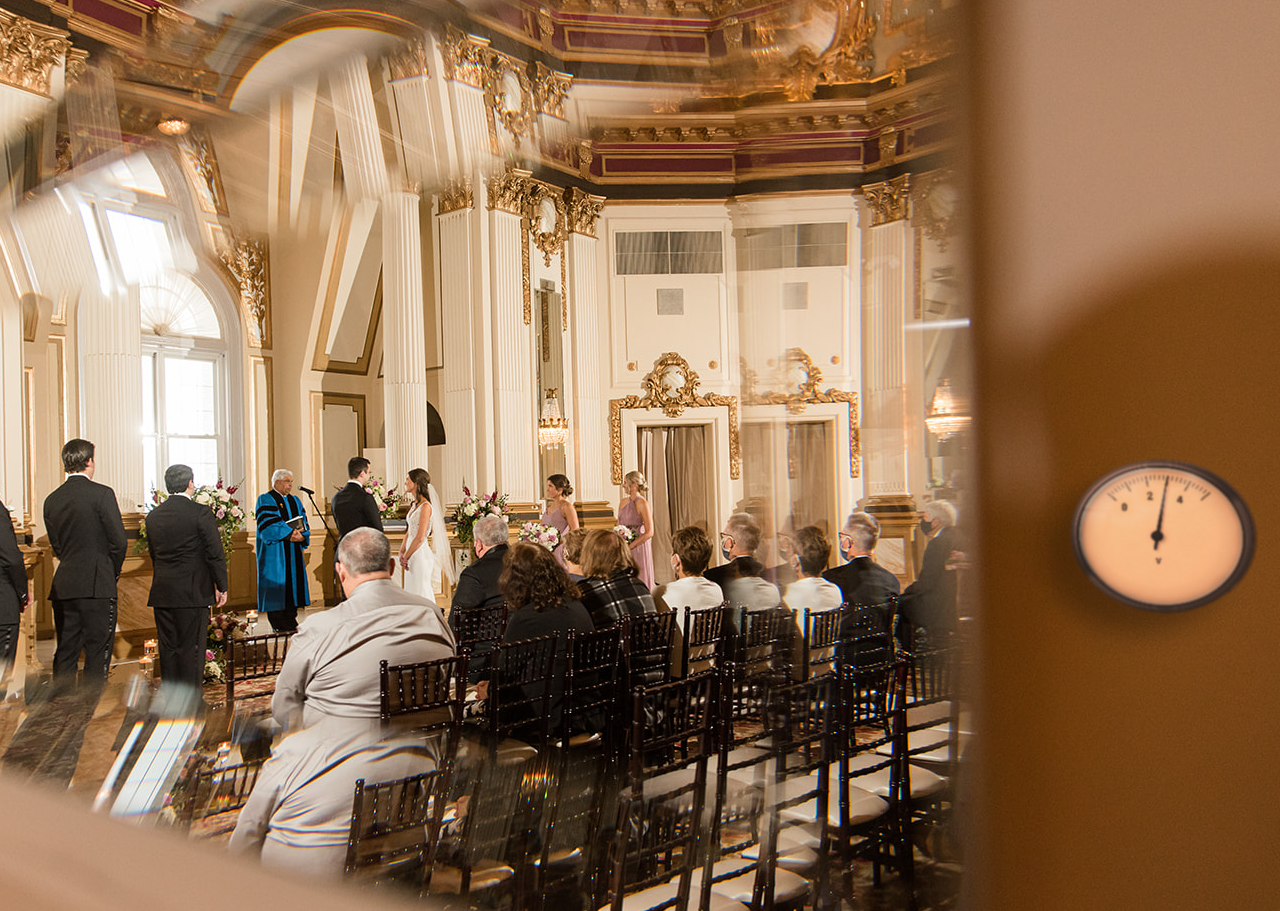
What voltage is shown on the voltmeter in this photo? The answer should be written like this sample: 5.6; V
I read 3; V
